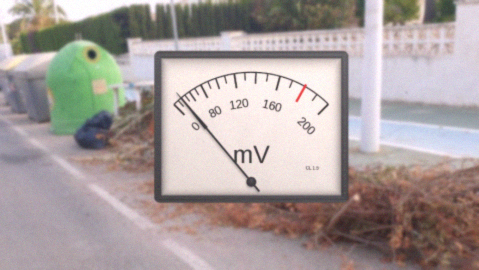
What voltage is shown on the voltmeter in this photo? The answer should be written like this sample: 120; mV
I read 40; mV
